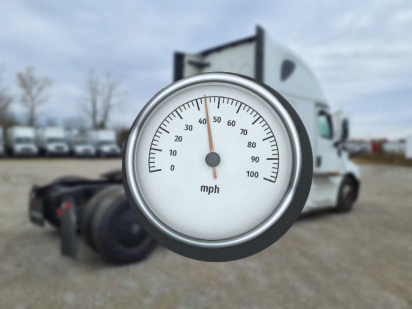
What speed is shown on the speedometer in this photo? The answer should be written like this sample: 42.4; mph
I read 44; mph
